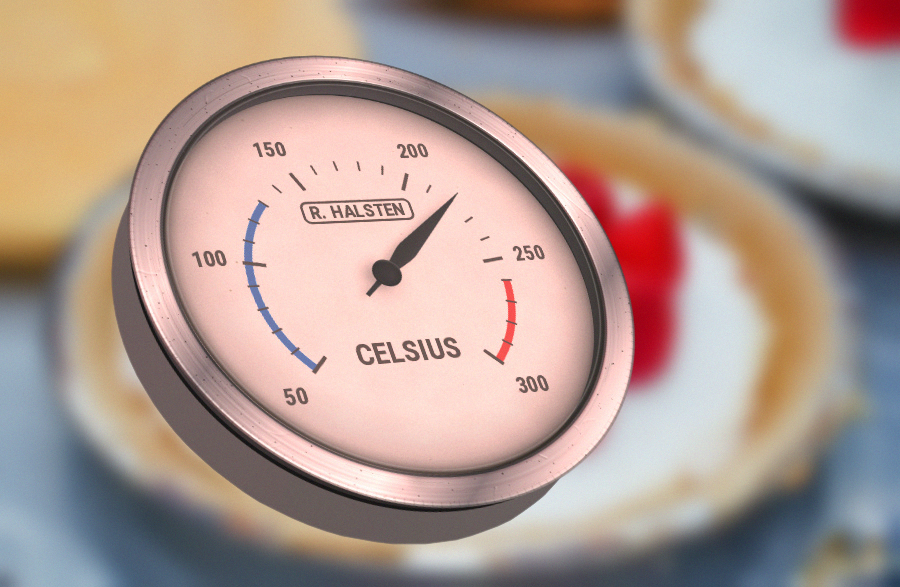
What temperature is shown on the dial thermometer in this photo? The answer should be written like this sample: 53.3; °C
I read 220; °C
